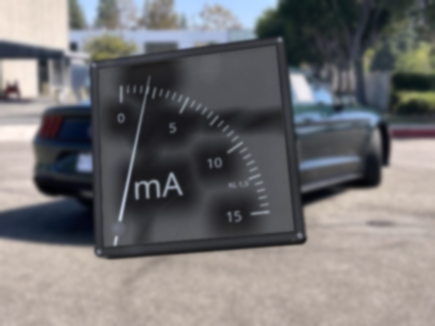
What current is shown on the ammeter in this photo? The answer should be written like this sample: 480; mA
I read 2; mA
